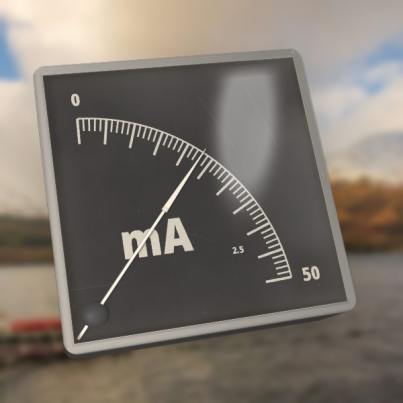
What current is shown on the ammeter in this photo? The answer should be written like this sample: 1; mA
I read 23; mA
